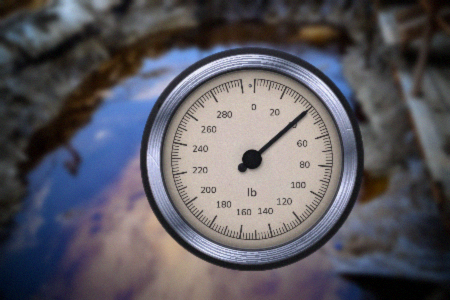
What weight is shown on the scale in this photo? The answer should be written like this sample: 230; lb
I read 40; lb
